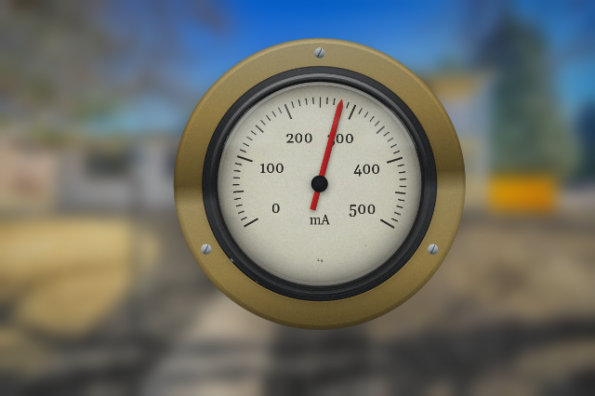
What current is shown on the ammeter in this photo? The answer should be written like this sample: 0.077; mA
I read 280; mA
